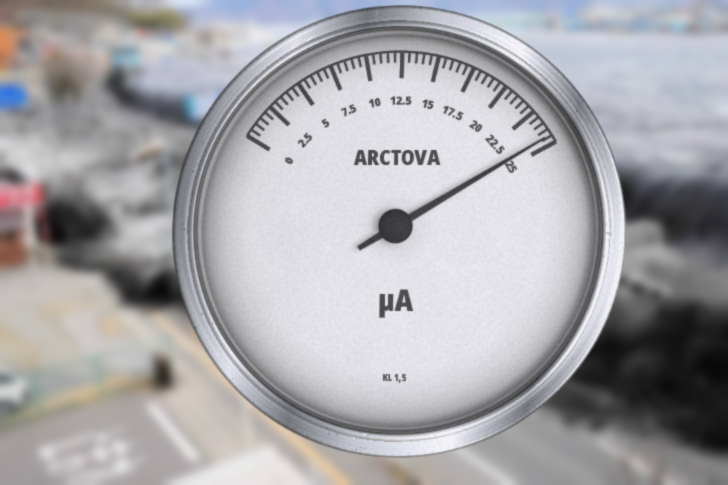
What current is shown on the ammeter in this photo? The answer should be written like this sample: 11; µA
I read 24.5; µA
